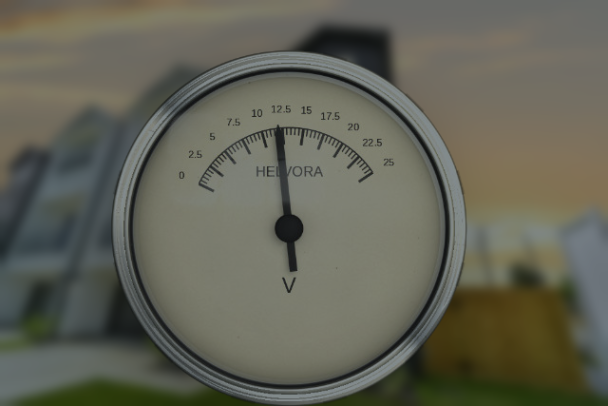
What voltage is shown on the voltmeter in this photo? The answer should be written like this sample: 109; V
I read 12; V
